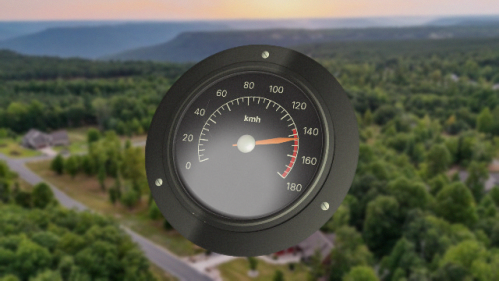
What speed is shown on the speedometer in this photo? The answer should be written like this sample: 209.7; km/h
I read 145; km/h
